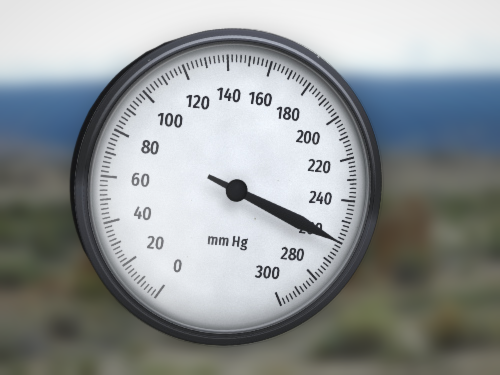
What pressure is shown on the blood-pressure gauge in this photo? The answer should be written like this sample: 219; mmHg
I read 260; mmHg
